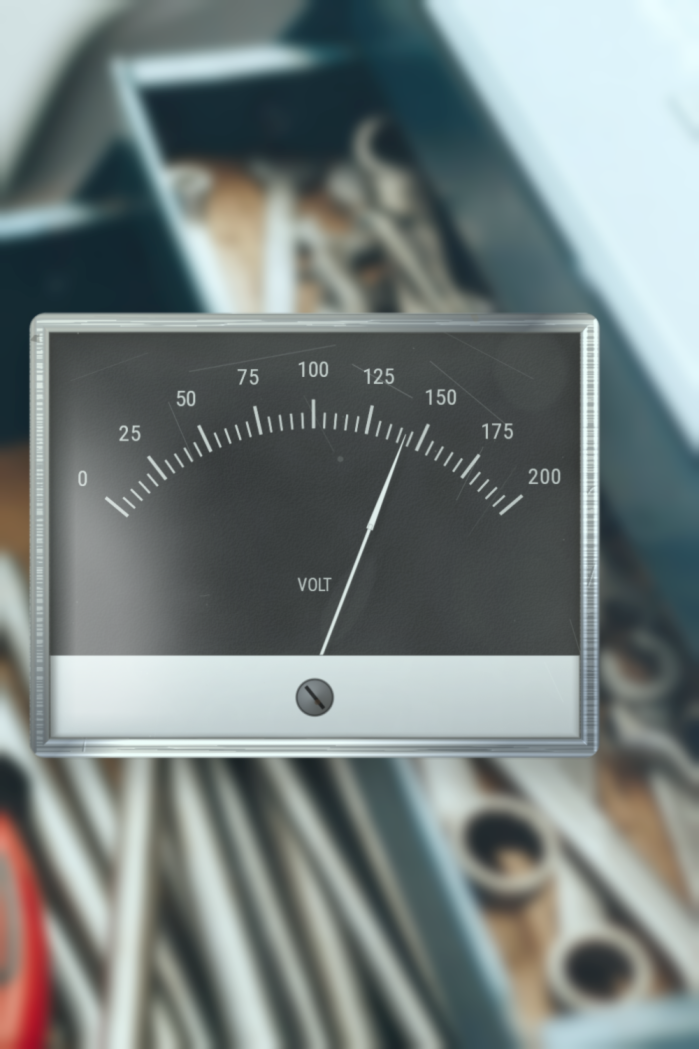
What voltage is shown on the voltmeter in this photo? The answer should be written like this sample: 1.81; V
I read 142.5; V
